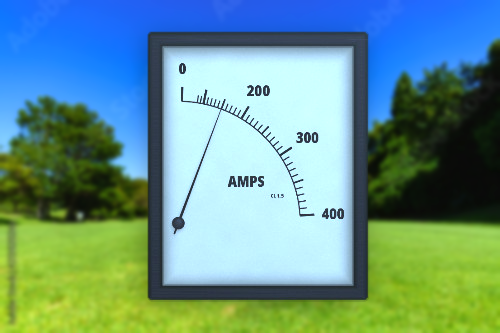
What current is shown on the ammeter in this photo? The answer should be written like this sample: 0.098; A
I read 150; A
